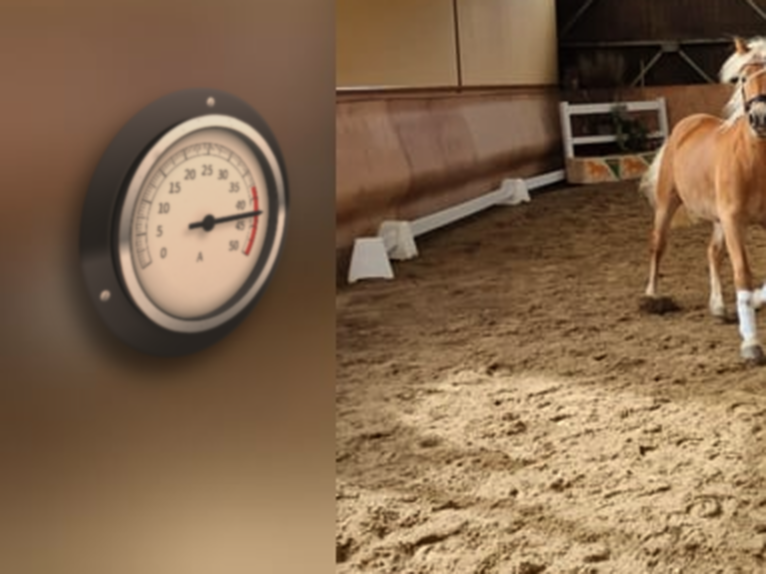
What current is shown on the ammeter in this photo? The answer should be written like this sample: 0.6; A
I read 42.5; A
